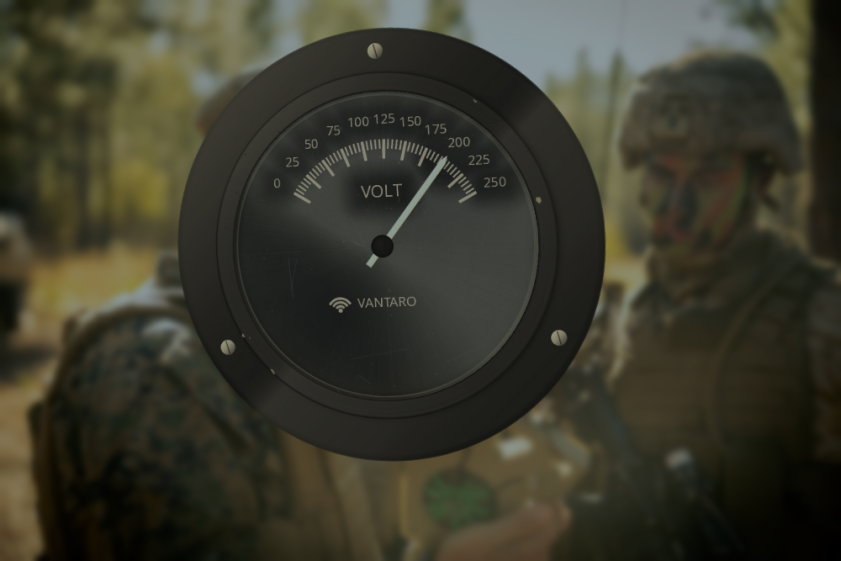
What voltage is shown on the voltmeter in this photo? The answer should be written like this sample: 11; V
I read 200; V
